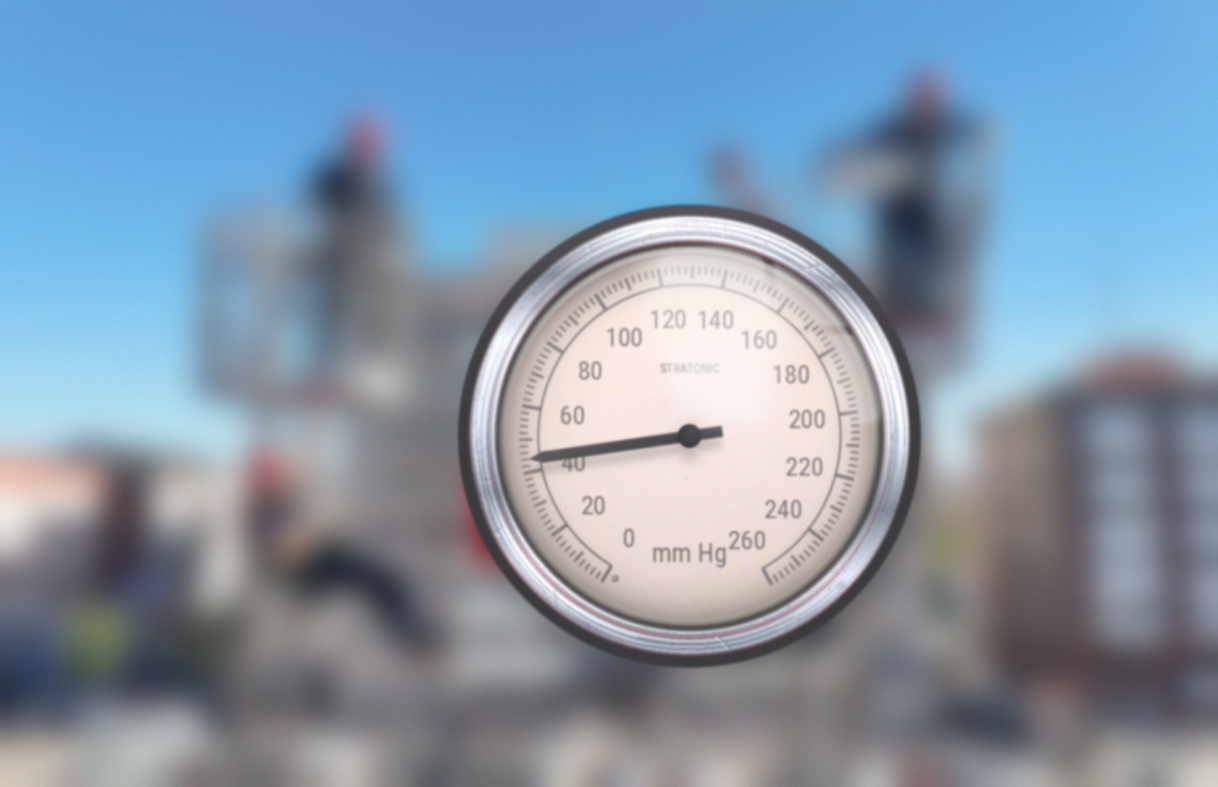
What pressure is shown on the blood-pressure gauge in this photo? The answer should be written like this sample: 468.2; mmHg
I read 44; mmHg
